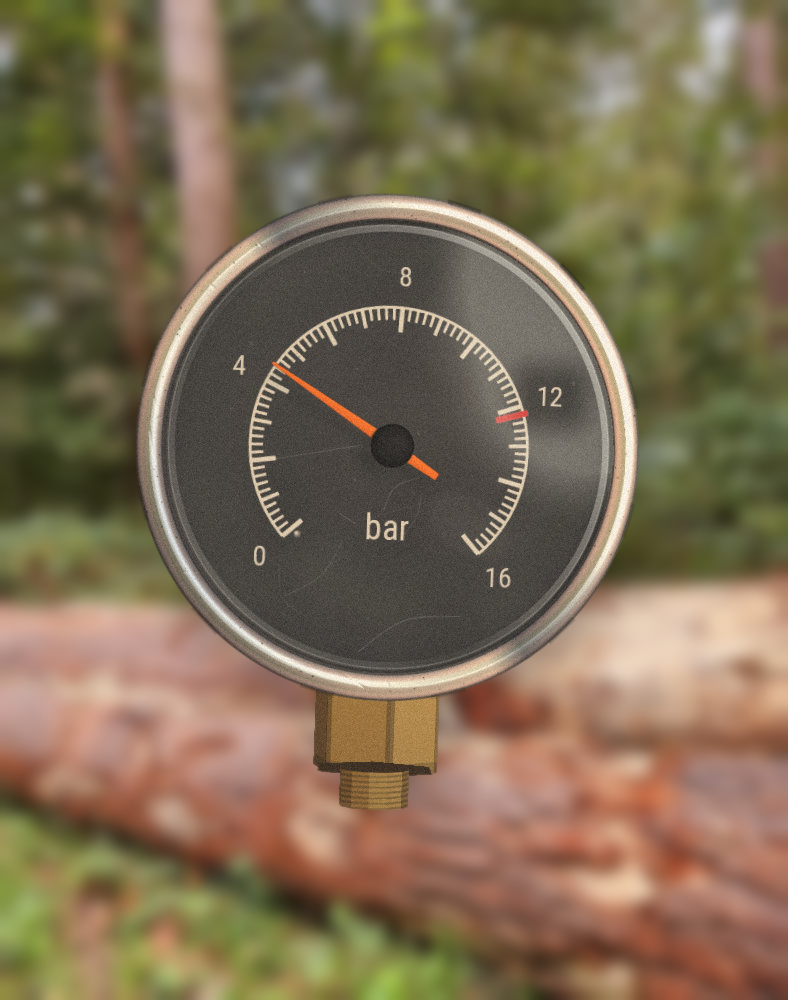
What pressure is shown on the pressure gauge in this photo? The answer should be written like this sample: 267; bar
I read 4.4; bar
